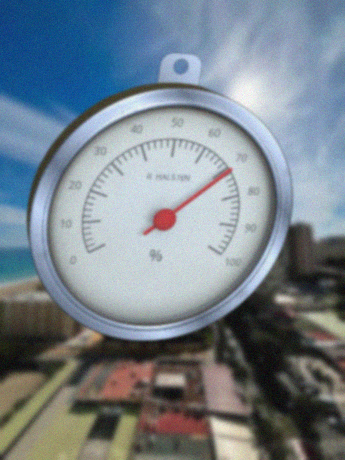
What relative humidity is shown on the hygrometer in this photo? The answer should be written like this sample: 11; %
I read 70; %
